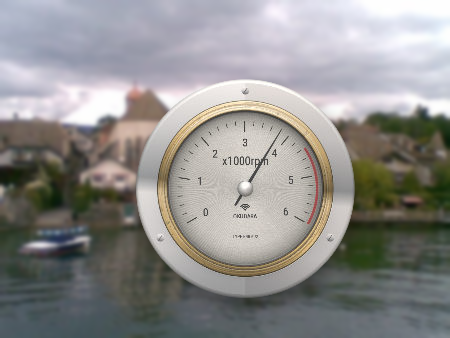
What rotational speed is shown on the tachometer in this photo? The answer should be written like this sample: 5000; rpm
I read 3800; rpm
